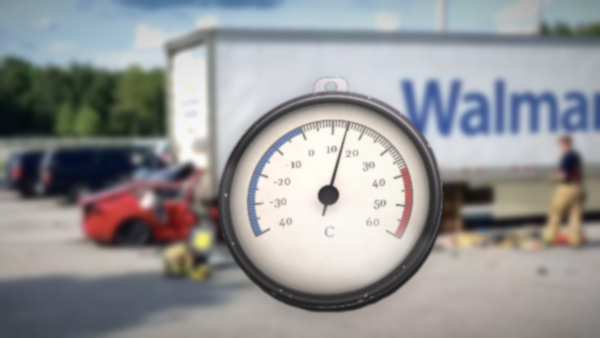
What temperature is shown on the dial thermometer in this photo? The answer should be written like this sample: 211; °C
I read 15; °C
